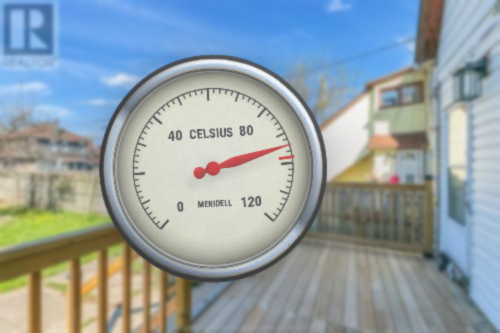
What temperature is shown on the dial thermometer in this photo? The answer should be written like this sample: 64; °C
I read 94; °C
